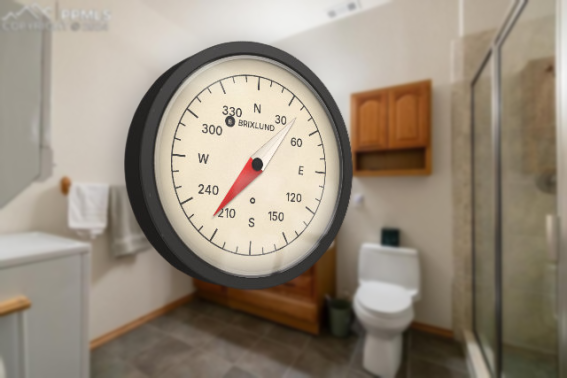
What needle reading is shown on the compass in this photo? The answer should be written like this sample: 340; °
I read 220; °
